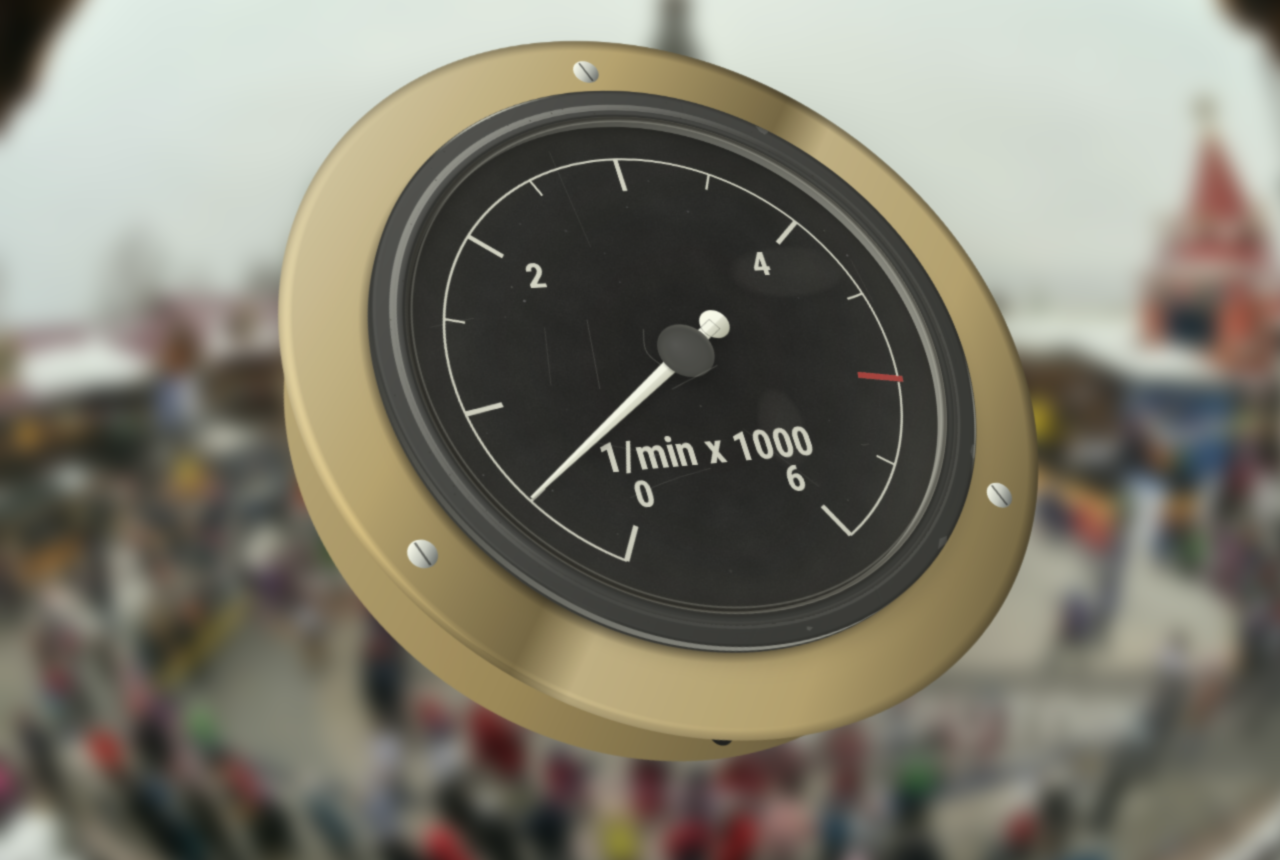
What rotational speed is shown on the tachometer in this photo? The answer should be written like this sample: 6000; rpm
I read 500; rpm
